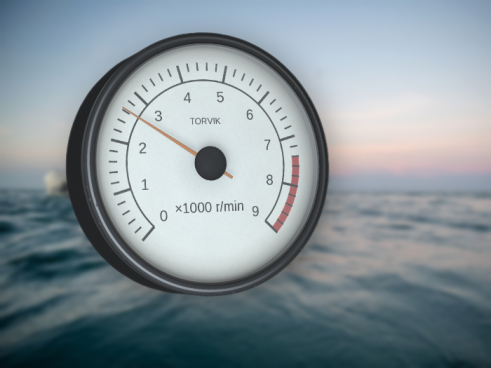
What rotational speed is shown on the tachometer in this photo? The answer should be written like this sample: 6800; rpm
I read 2600; rpm
